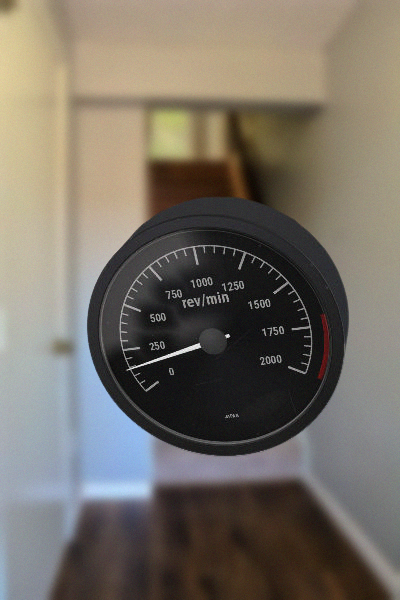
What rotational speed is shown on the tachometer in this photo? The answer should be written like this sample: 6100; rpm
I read 150; rpm
